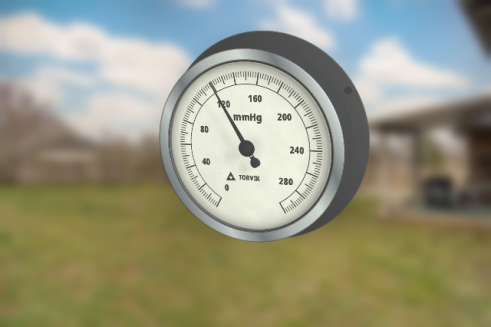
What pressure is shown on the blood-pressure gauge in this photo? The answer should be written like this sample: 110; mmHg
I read 120; mmHg
